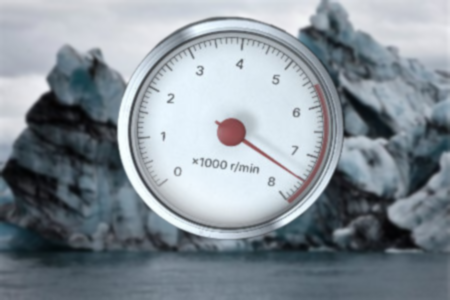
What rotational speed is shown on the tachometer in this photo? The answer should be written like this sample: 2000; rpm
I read 7500; rpm
